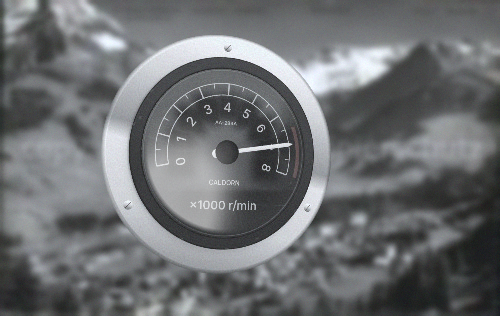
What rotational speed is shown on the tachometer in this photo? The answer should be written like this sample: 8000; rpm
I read 7000; rpm
